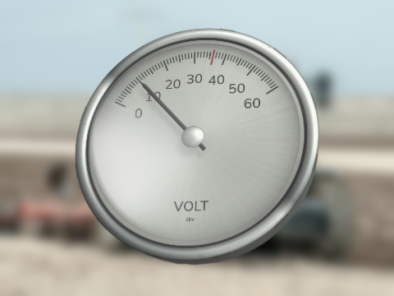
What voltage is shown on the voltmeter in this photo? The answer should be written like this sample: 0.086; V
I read 10; V
